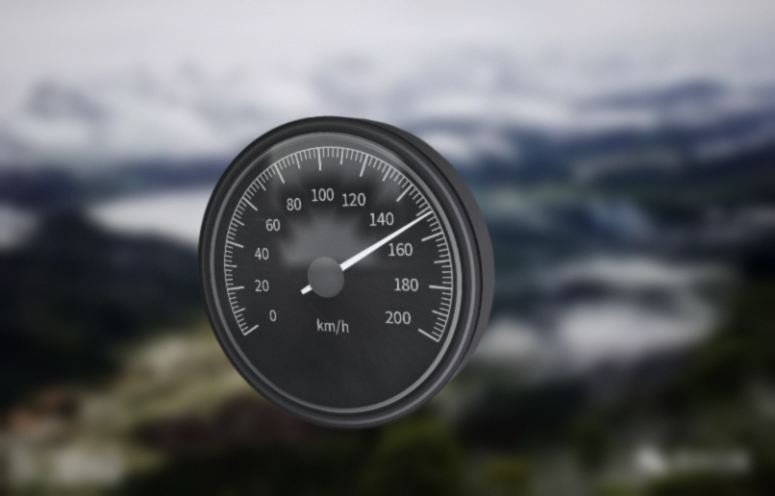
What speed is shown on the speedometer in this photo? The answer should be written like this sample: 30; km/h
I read 152; km/h
